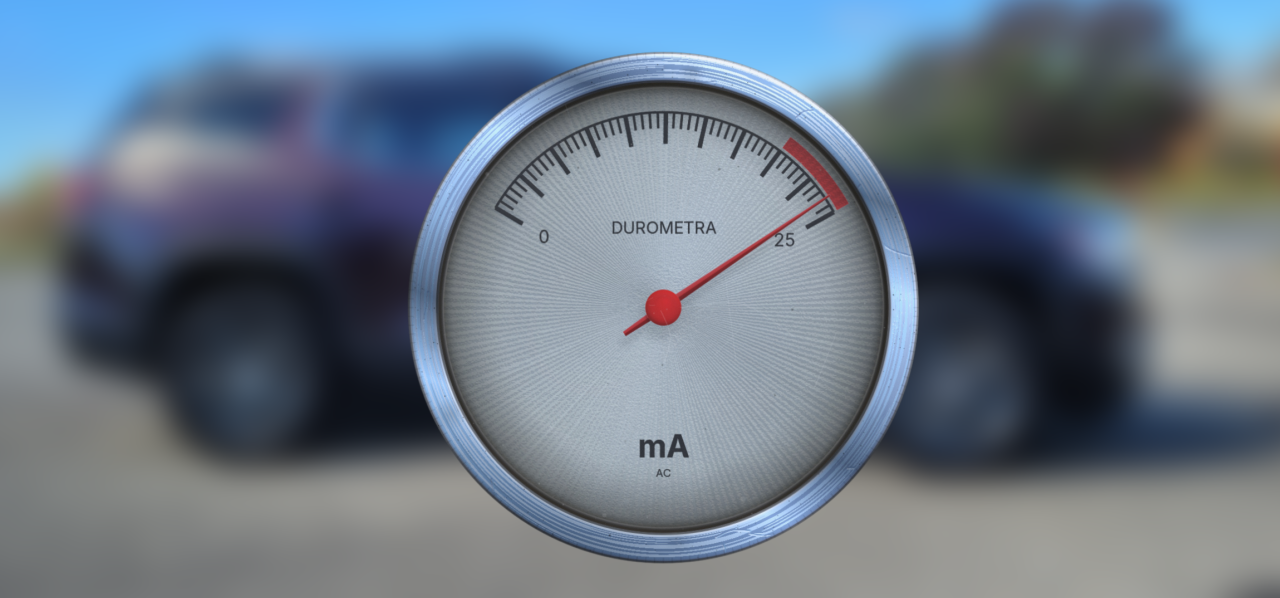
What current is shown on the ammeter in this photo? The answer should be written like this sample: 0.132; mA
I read 24; mA
